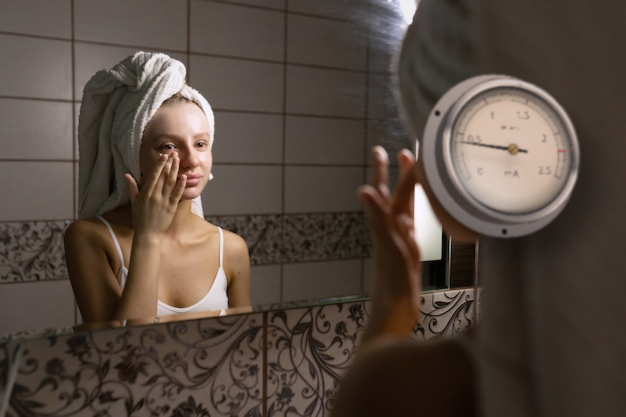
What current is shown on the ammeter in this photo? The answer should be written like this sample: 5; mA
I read 0.4; mA
